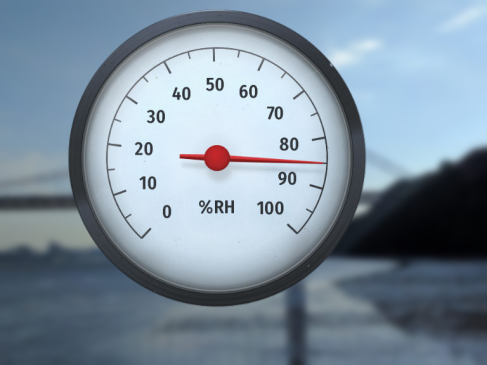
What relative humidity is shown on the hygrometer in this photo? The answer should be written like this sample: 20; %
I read 85; %
